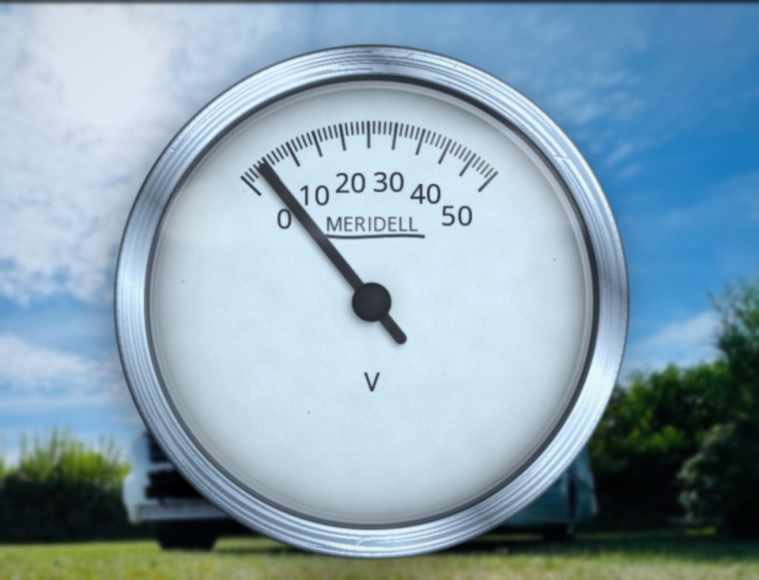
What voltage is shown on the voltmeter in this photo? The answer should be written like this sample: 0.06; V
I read 4; V
